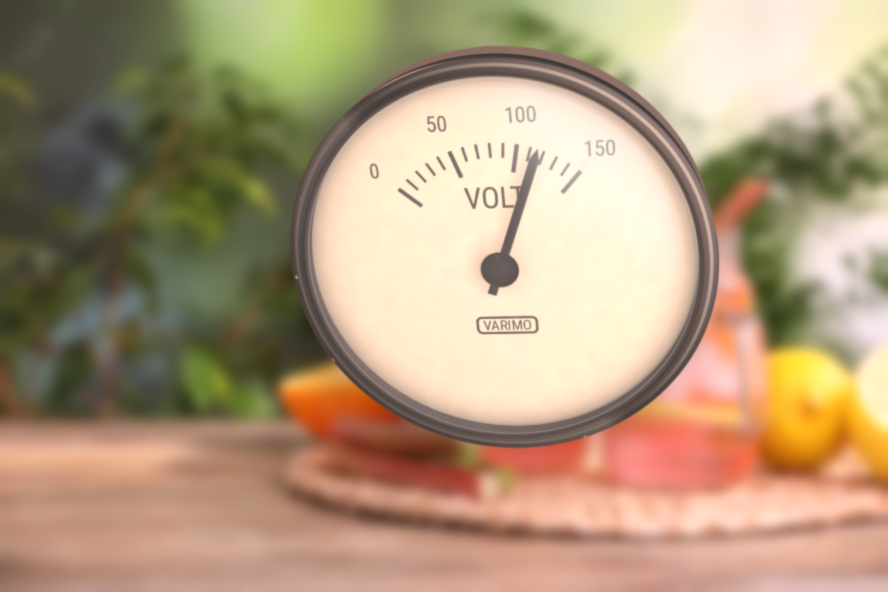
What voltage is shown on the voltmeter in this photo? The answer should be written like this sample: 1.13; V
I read 115; V
